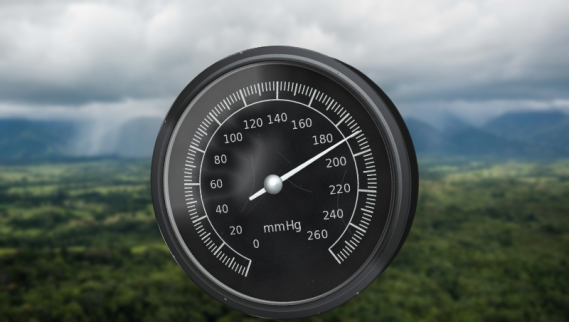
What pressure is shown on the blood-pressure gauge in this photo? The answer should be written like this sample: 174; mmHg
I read 190; mmHg
